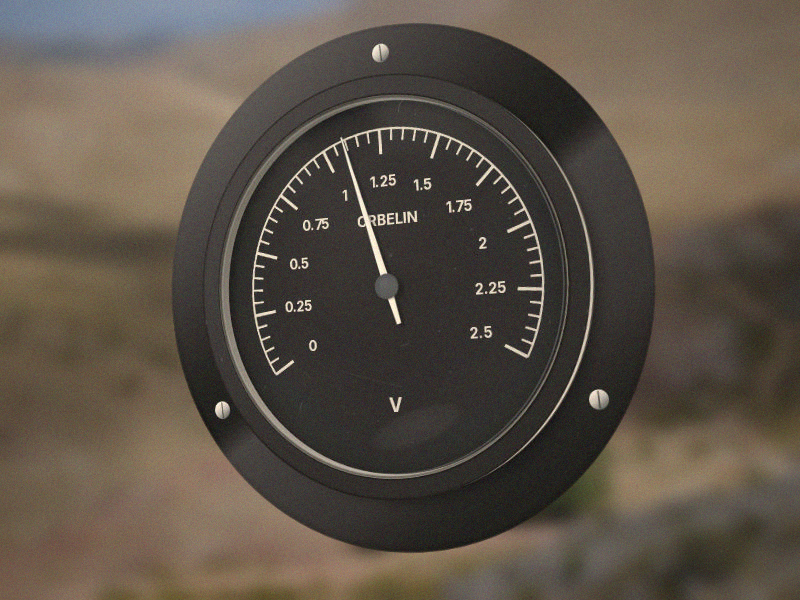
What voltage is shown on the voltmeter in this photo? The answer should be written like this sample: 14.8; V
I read 1.1; V
